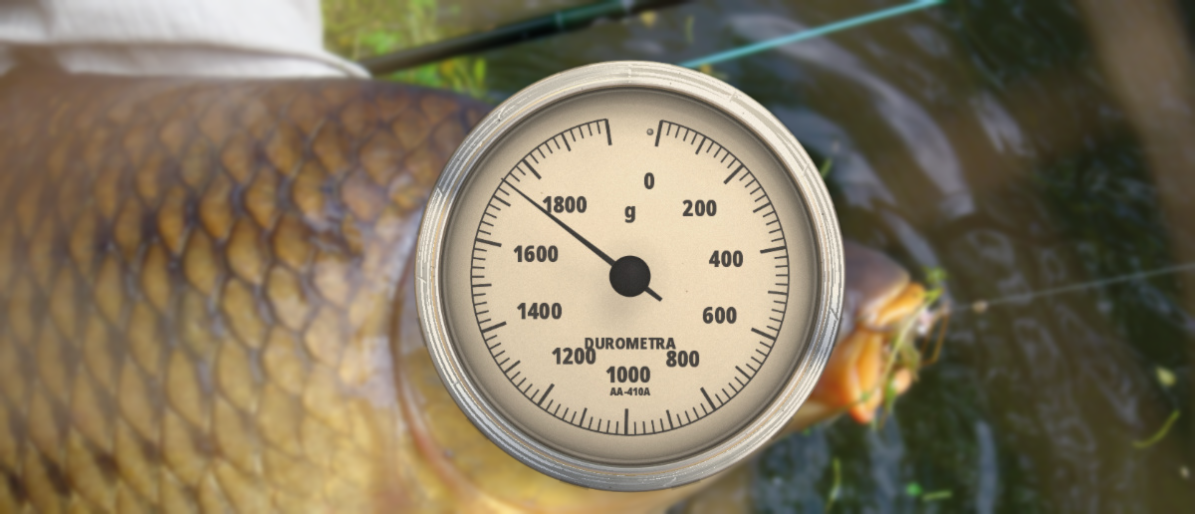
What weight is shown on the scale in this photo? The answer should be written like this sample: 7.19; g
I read 1740; g
